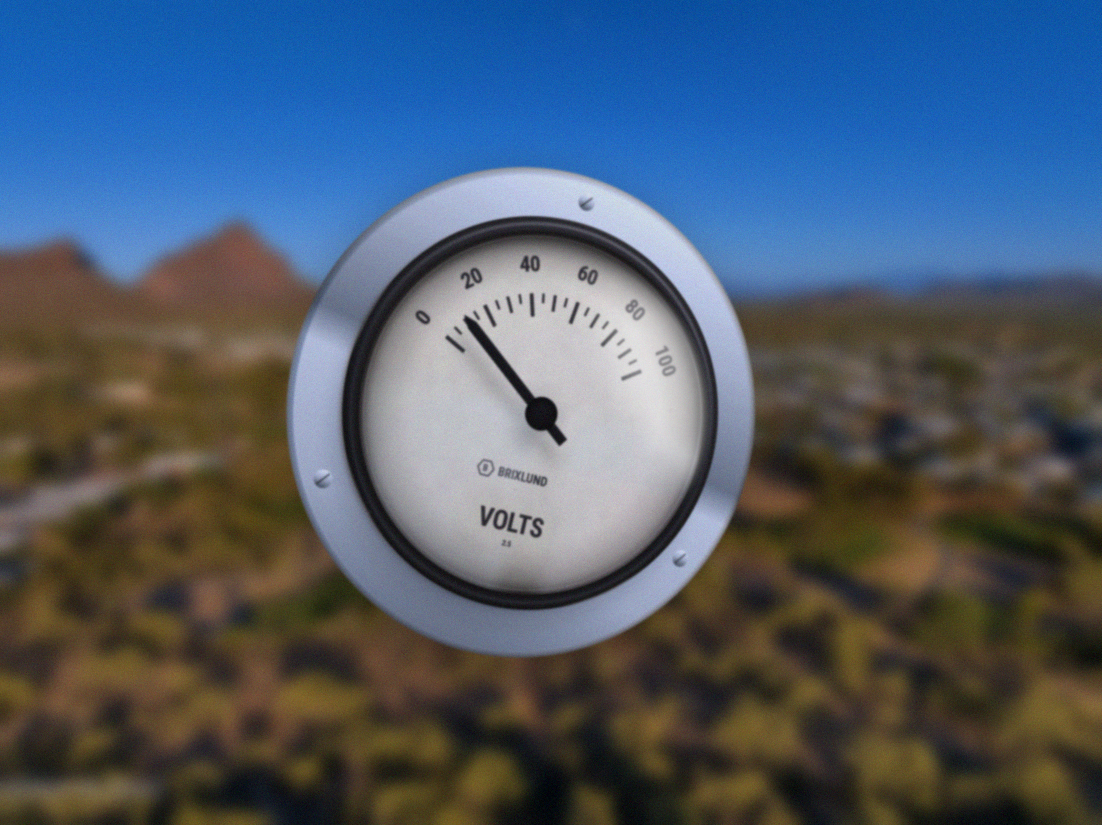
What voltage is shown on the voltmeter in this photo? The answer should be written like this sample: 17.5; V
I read 10; V
